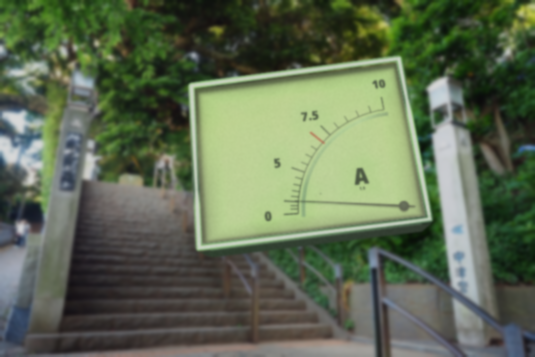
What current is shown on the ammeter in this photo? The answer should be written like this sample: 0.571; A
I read 2.5; A
